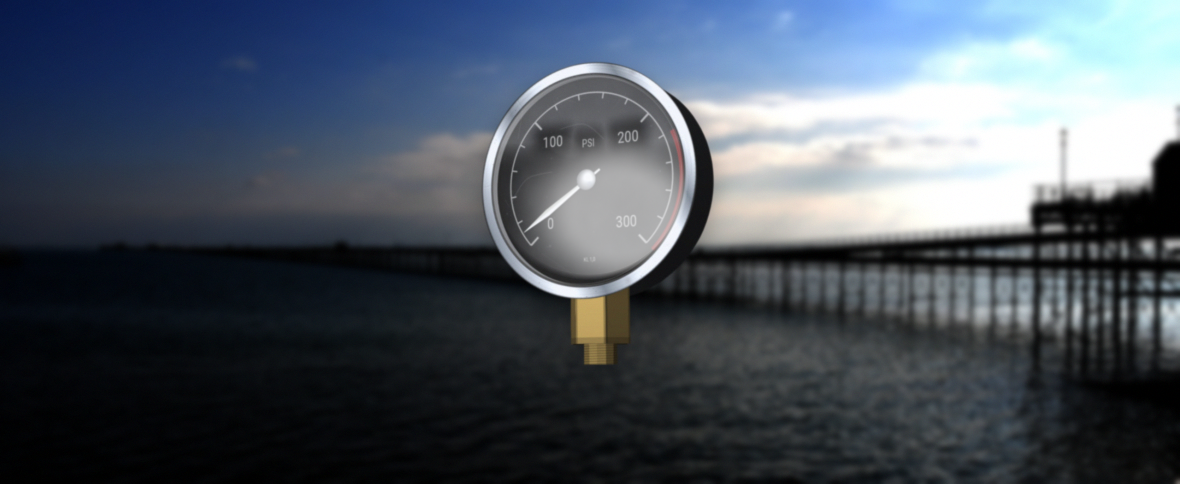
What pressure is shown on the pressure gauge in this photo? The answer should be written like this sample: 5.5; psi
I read 10; psi
